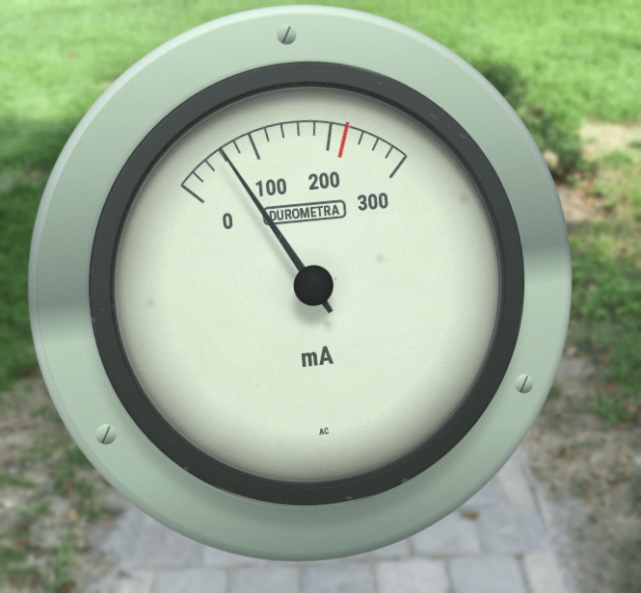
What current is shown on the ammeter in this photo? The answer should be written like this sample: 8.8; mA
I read 60; mA
